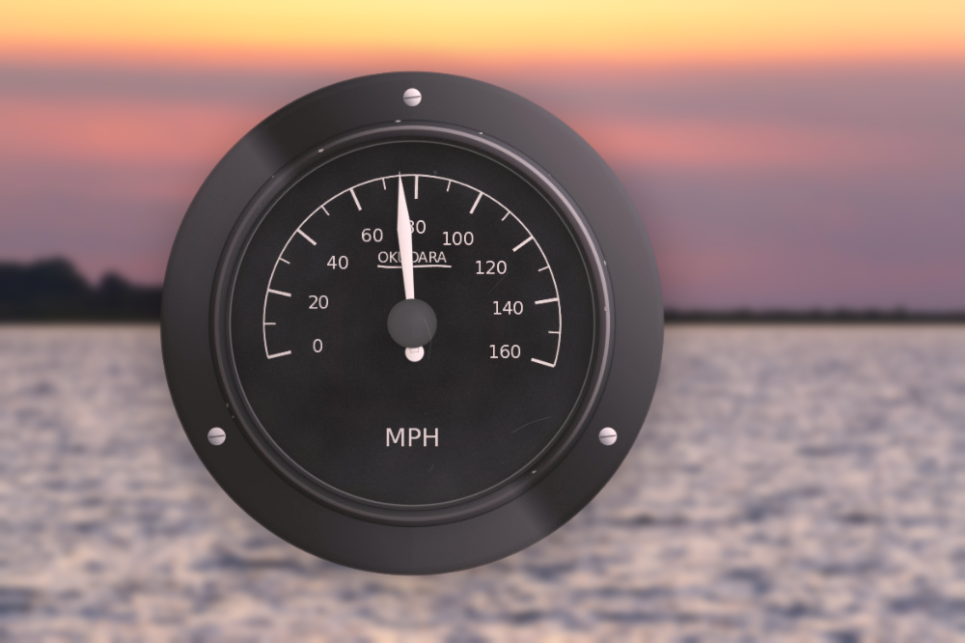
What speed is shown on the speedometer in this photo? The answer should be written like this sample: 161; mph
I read 75; mph
